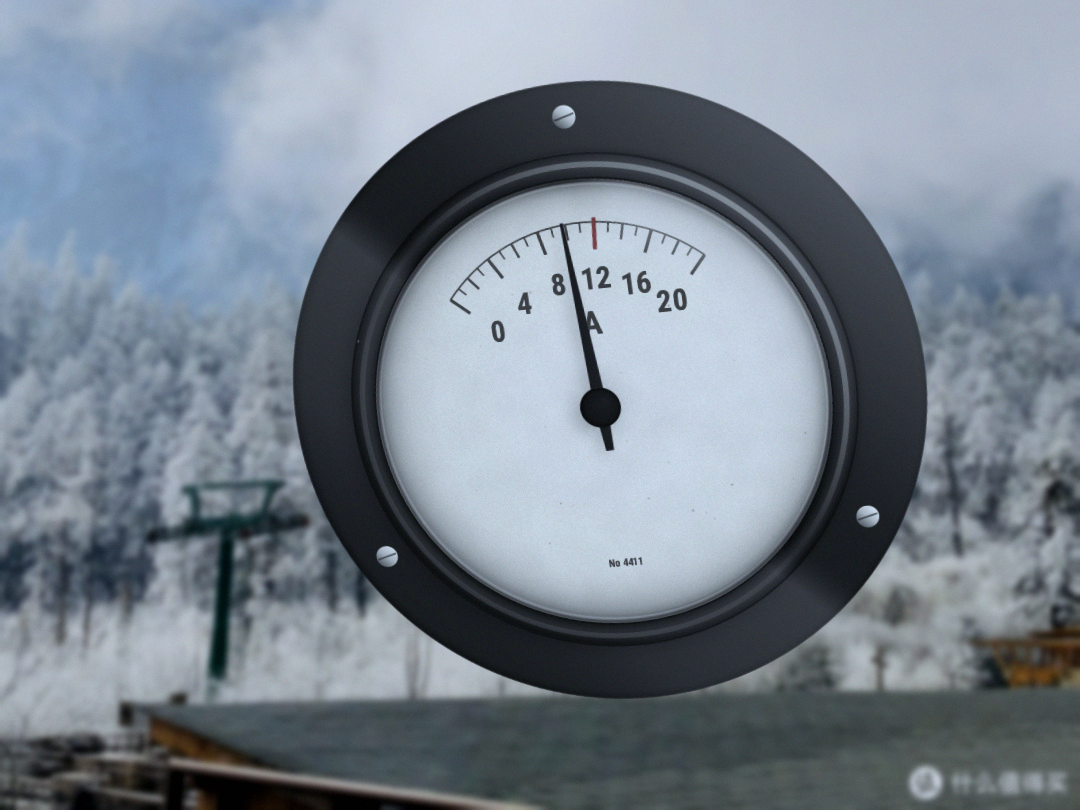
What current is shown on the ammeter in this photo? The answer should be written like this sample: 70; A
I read 10; A
